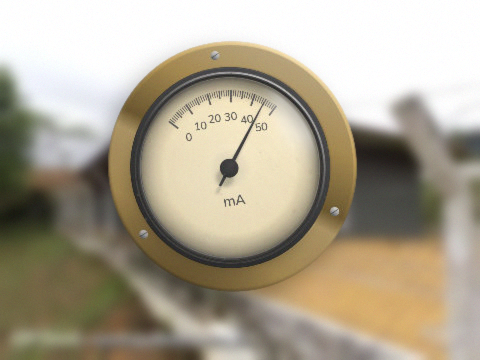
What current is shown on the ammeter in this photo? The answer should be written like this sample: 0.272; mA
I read 45; mA
